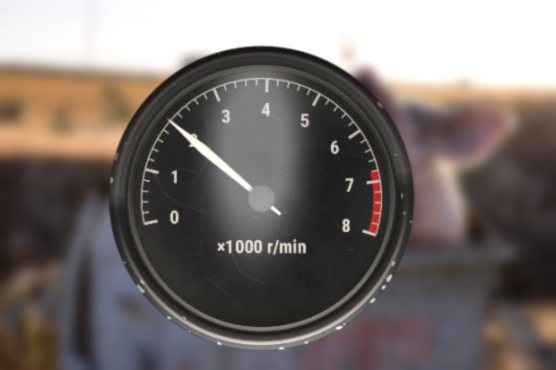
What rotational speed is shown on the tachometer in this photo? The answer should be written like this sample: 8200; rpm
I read 2000; rpm
